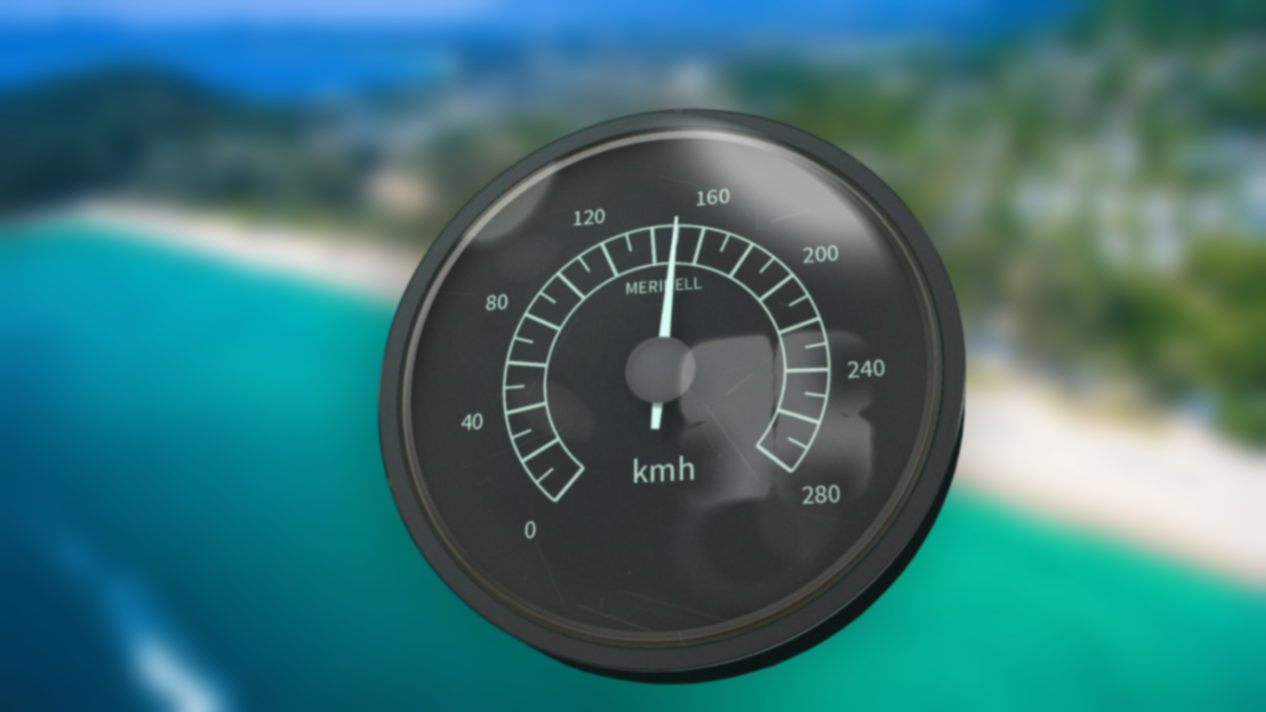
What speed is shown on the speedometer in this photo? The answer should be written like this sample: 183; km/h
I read 150; km/h
